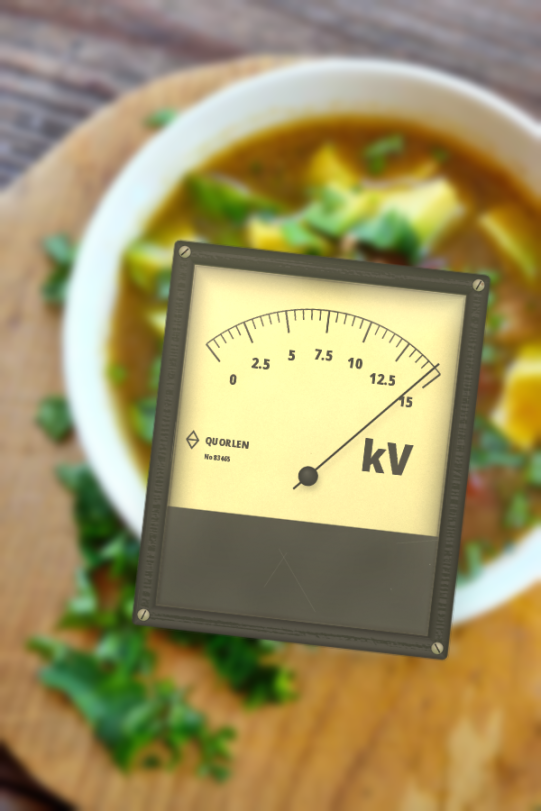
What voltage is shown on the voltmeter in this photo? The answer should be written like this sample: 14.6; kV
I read 14.5; kV
